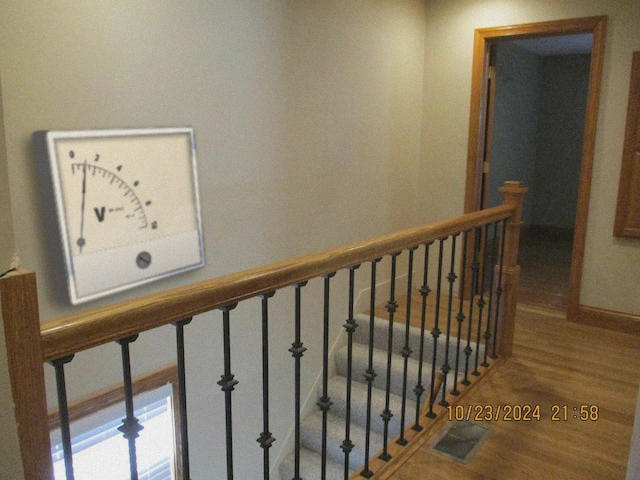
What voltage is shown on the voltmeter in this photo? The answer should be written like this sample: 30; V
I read 1; V
